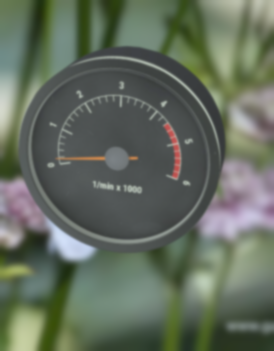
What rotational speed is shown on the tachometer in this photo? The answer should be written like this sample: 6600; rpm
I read 200; rpm
